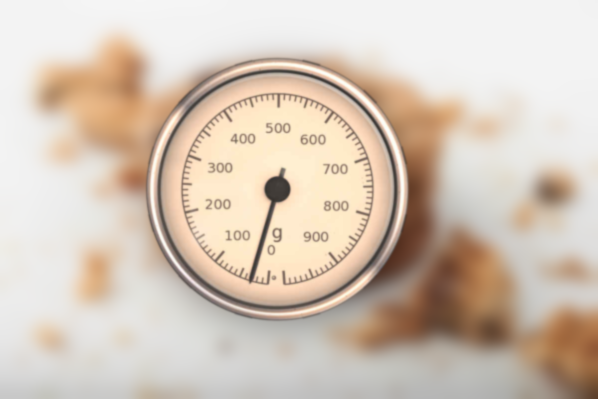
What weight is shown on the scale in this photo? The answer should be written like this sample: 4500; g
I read 30; g
